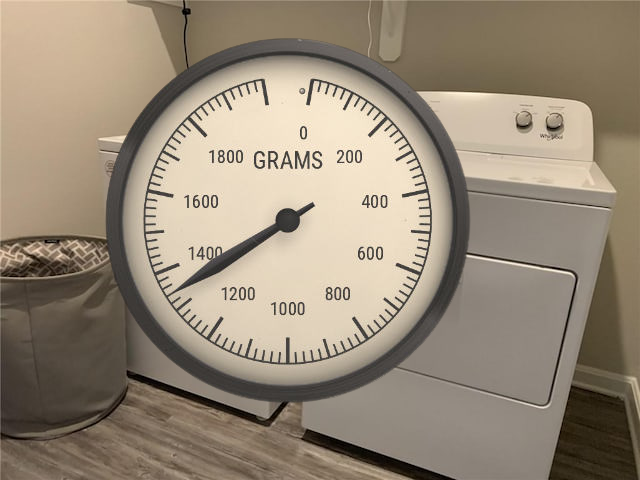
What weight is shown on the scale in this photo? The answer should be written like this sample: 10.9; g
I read 1340; g
